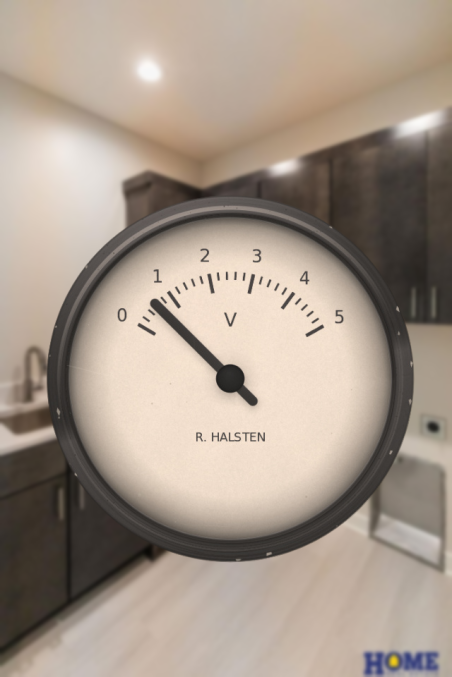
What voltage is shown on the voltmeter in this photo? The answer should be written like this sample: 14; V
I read 0.6; V
